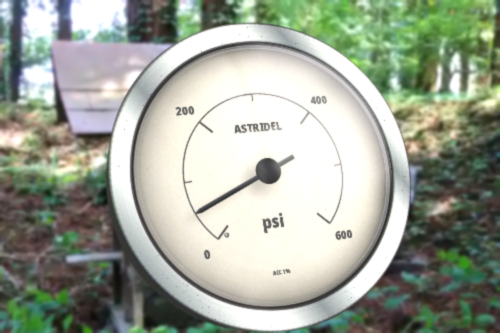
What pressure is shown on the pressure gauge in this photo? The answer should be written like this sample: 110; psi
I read 50; psi
